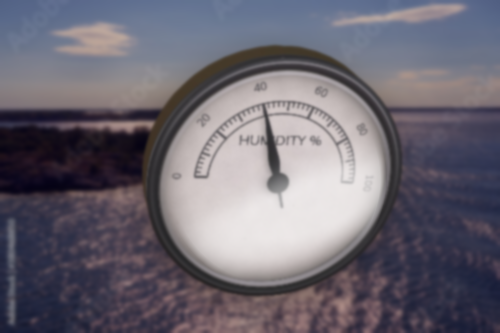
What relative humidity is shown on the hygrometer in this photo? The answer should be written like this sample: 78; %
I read 40; %
